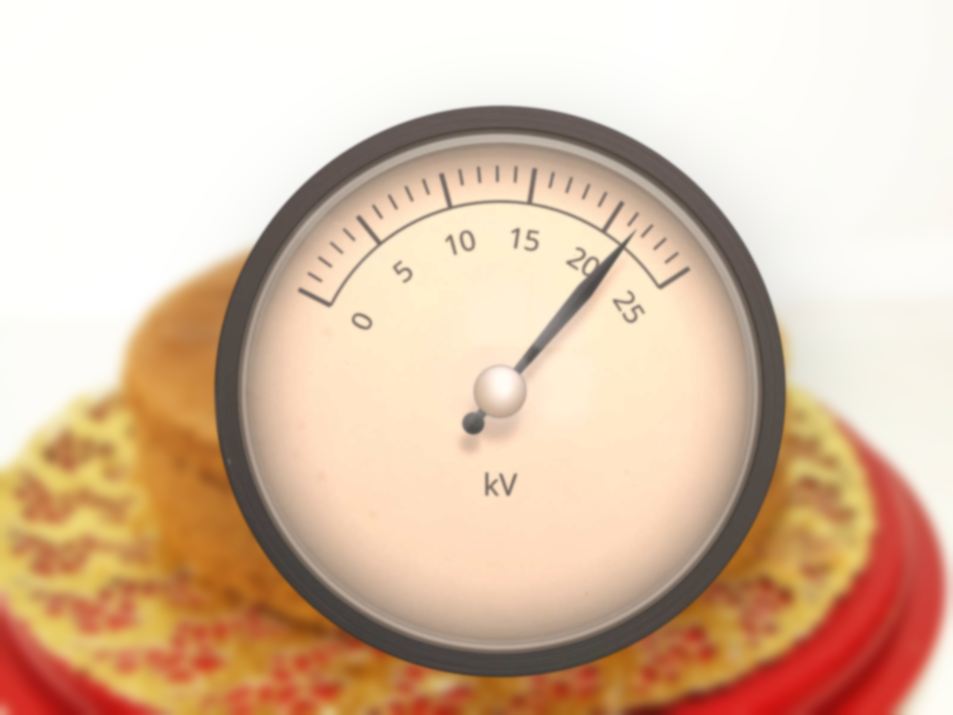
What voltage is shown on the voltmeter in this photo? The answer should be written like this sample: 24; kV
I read 21.5; kV
